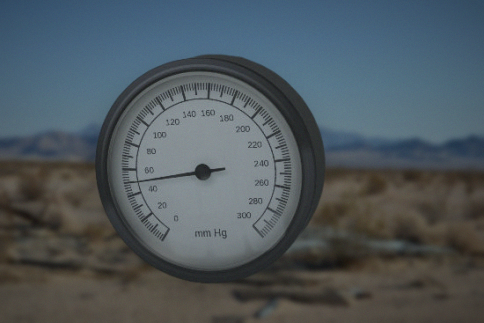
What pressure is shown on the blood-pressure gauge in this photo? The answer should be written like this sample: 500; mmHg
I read 50; mmHg
